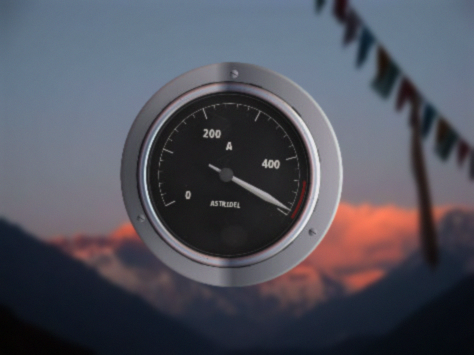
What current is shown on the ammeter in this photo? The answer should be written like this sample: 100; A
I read 490; A
